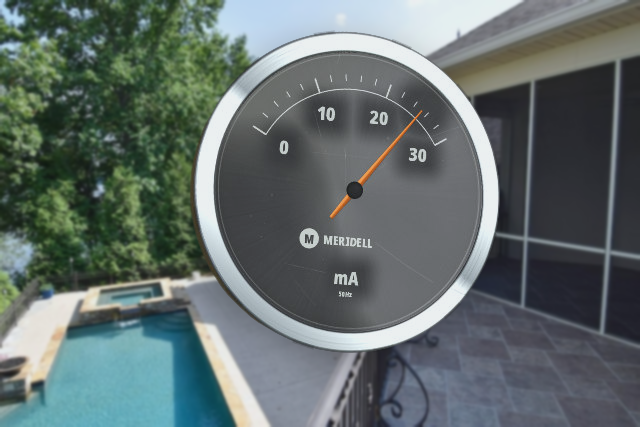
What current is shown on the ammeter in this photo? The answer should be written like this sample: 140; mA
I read 25; mA
